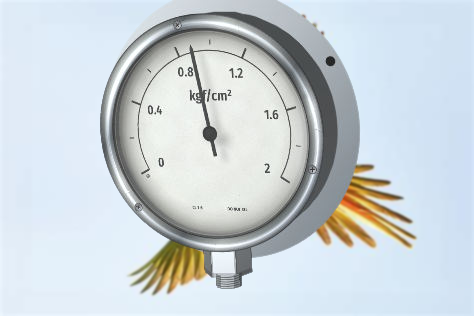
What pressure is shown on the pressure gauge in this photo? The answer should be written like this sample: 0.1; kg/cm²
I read 0.9; kg/cm²
